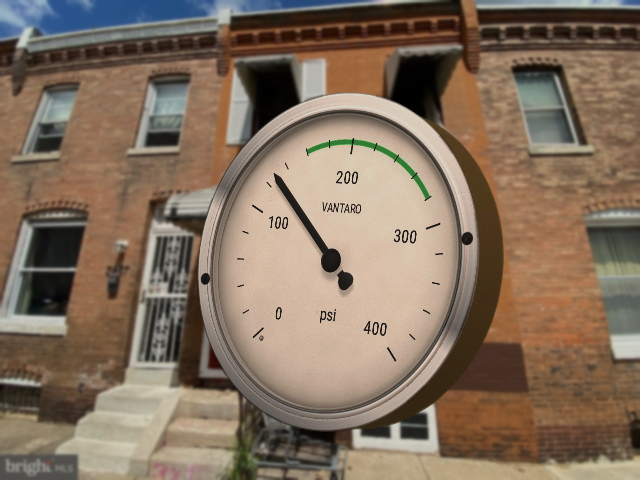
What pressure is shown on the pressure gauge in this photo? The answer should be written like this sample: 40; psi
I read 130; psi
